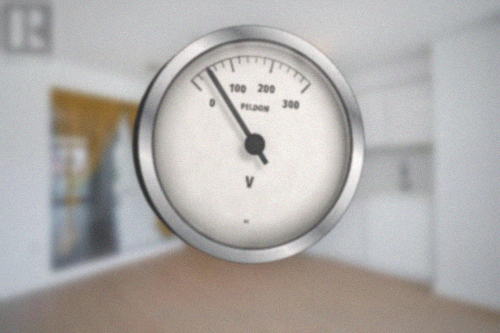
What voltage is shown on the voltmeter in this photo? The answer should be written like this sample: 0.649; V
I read 40; V
